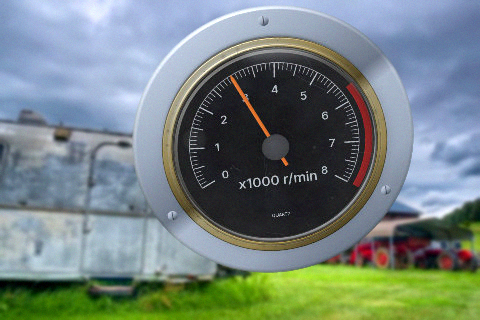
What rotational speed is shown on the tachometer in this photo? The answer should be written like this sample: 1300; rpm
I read 3000; rpm
